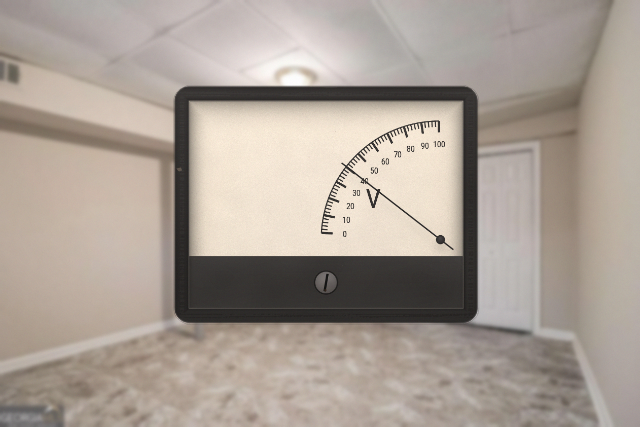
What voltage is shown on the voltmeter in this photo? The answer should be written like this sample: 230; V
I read 40; V
